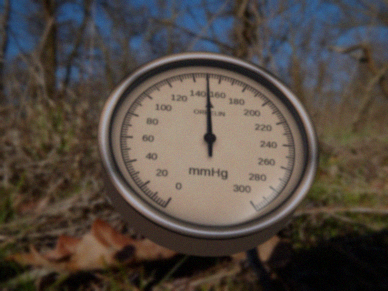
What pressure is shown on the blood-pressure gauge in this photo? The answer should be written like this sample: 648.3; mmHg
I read 150; mmHg
